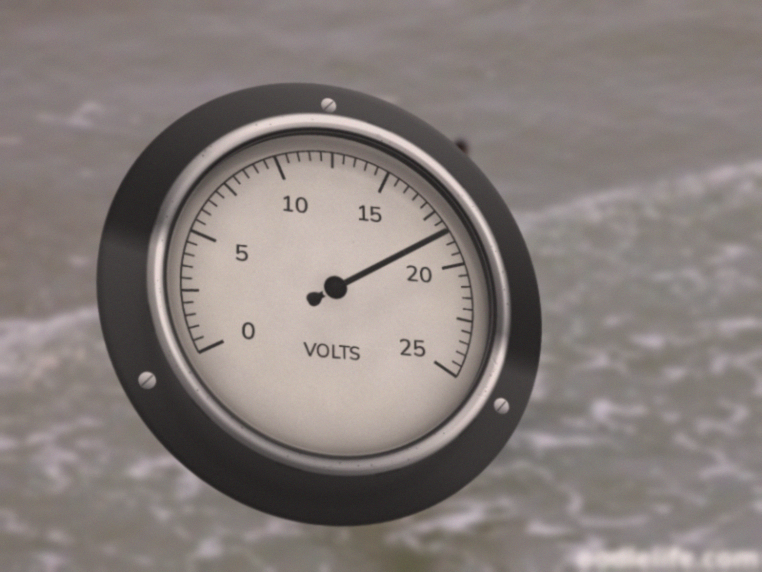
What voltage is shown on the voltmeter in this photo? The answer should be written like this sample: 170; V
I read 18.5; V
